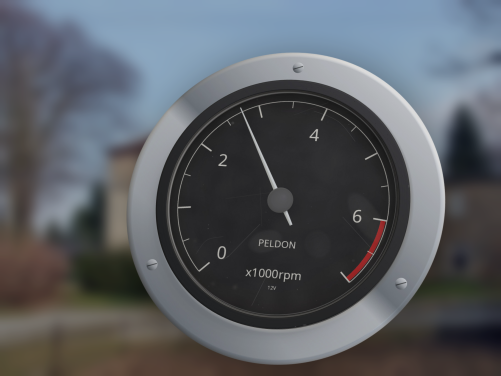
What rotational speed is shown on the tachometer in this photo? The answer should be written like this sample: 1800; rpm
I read 2750; rpm
